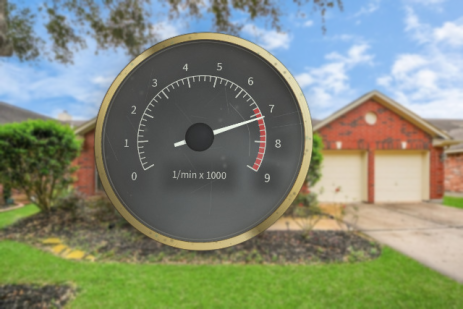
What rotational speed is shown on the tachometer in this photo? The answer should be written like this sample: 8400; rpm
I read 7200; rpm
